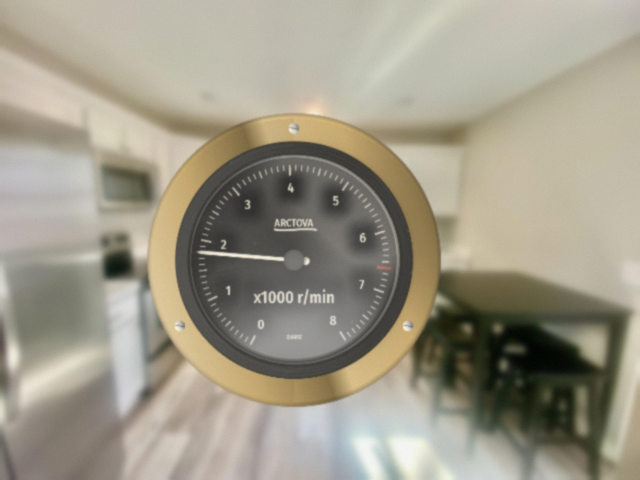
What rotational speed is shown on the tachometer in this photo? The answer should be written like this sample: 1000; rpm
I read 1800; rpm
